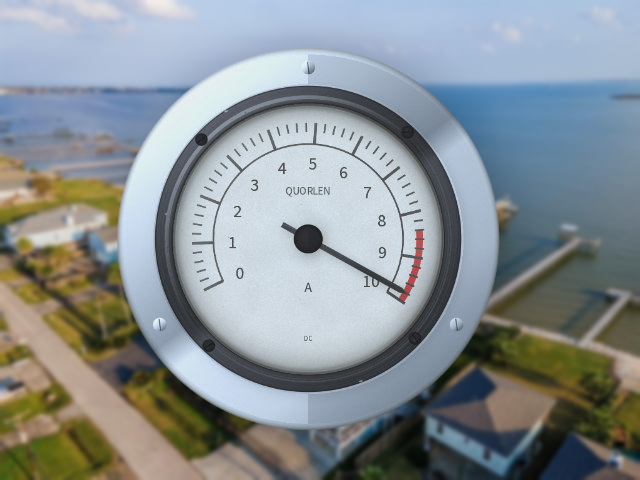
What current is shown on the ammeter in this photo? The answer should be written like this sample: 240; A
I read 9.8; A
